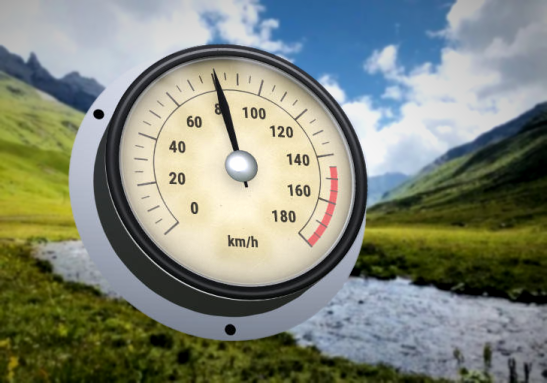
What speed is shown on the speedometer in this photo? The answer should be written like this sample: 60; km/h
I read 80; km/h
